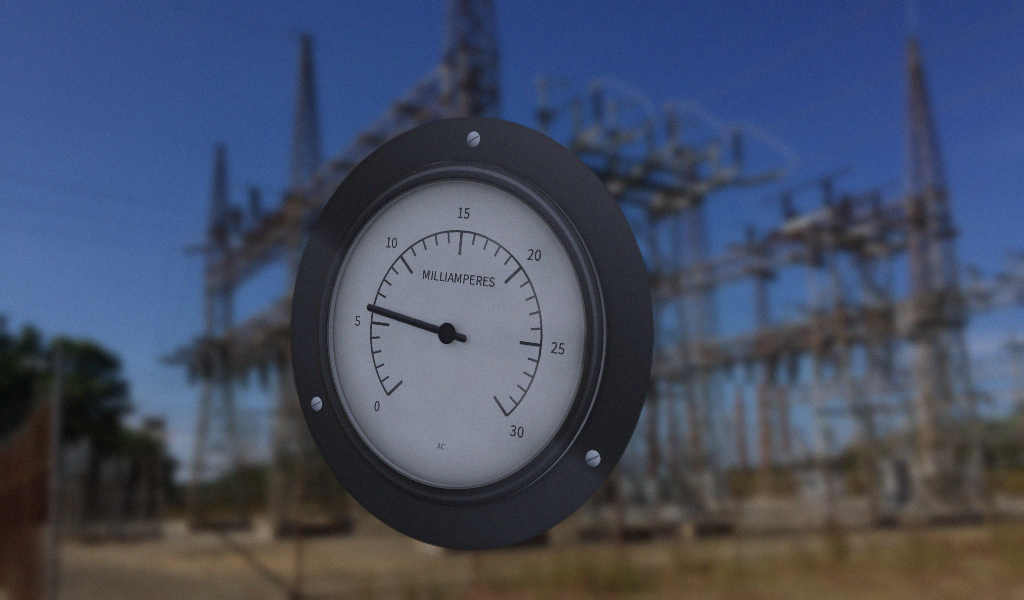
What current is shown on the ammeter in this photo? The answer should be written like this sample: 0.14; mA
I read 6; mA
